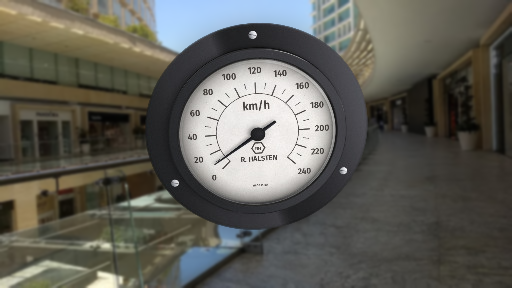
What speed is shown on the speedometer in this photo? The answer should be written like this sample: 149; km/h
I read 10; km/h
